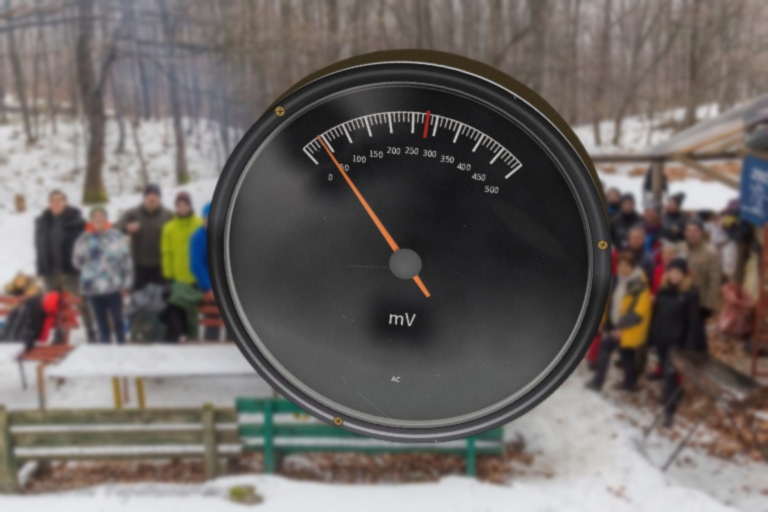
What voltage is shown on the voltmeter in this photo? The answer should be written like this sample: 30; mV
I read 50; mV
